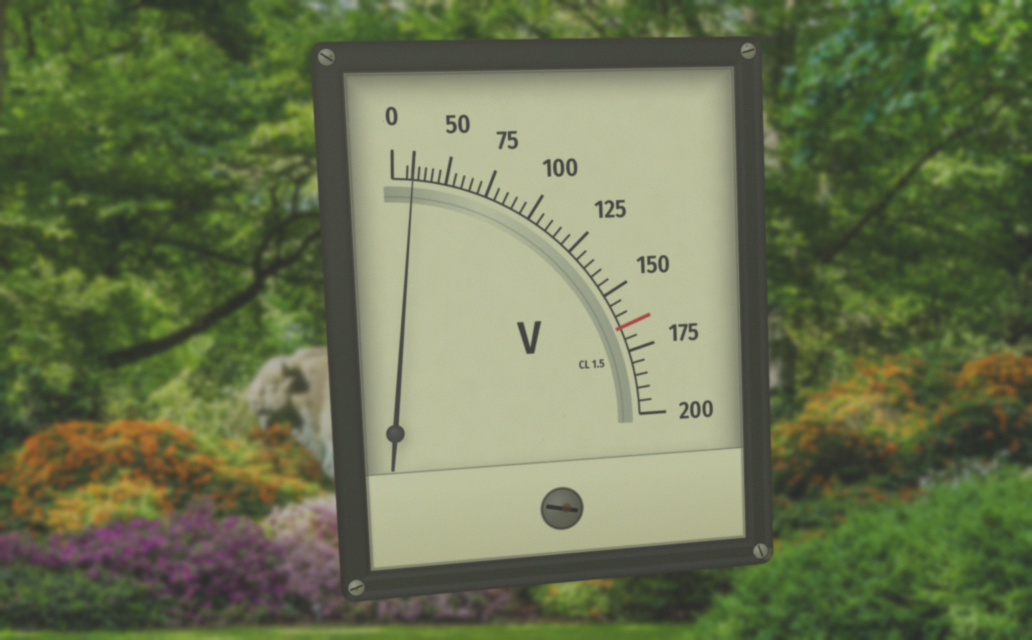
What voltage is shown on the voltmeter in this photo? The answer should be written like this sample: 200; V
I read 25; V
